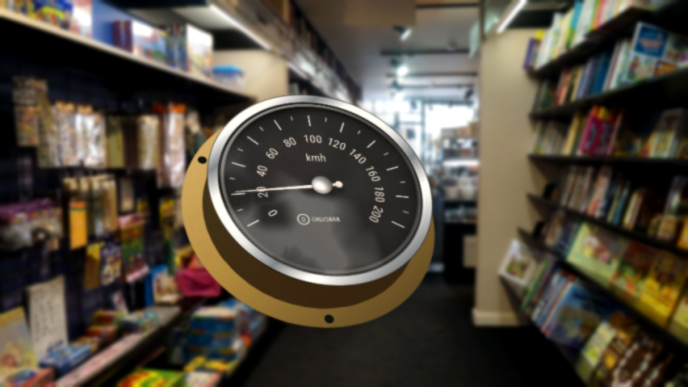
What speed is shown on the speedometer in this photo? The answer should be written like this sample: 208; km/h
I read 20; km/h
